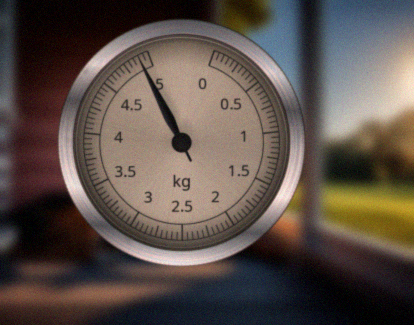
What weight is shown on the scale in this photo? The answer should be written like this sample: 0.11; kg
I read 4.9; kg
